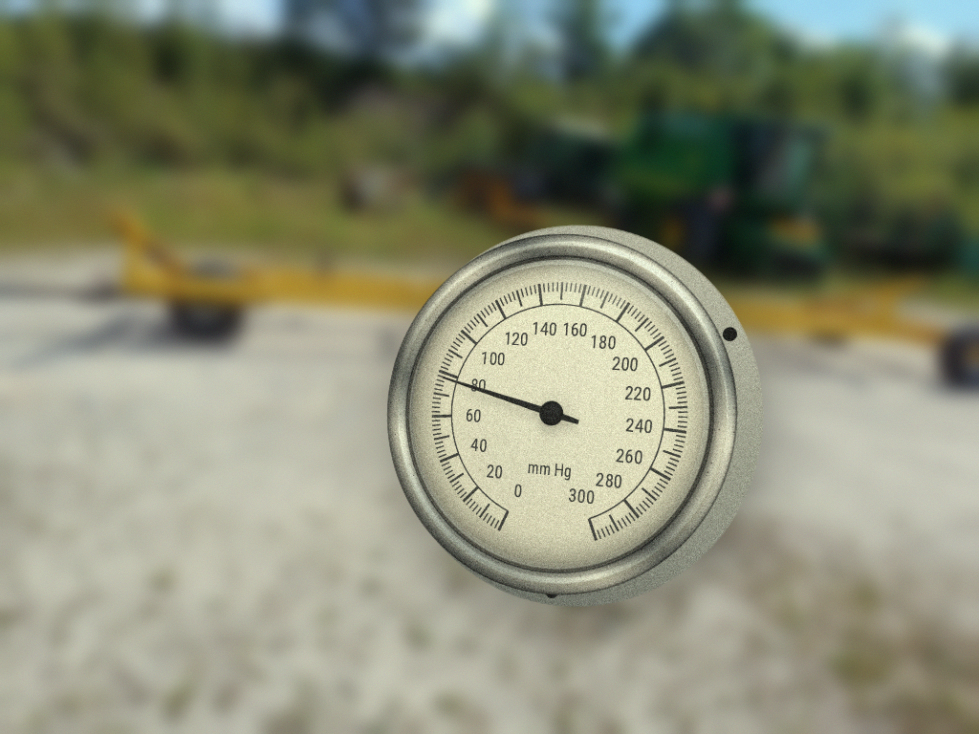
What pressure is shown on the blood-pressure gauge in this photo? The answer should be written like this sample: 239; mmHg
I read 78; mmHg
